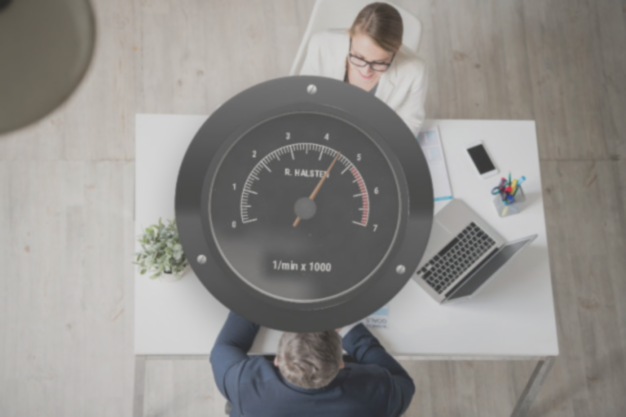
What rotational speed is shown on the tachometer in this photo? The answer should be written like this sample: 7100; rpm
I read 4500; rpm
